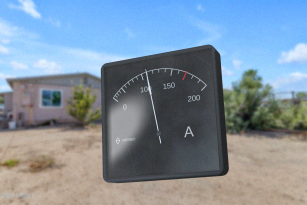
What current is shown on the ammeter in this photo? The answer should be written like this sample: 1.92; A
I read 110; A
